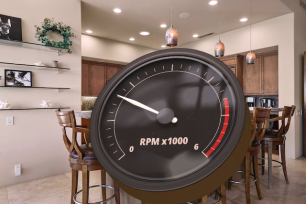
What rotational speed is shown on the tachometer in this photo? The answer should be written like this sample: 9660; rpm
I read 1600; rpm
